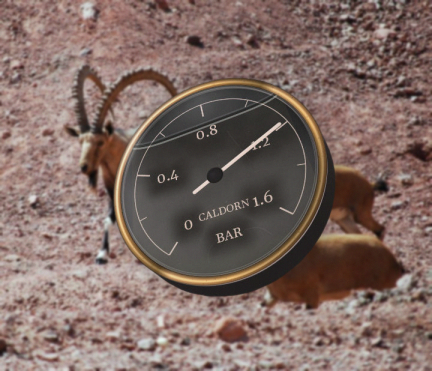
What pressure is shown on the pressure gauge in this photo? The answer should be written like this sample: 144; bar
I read 1.2; bar
